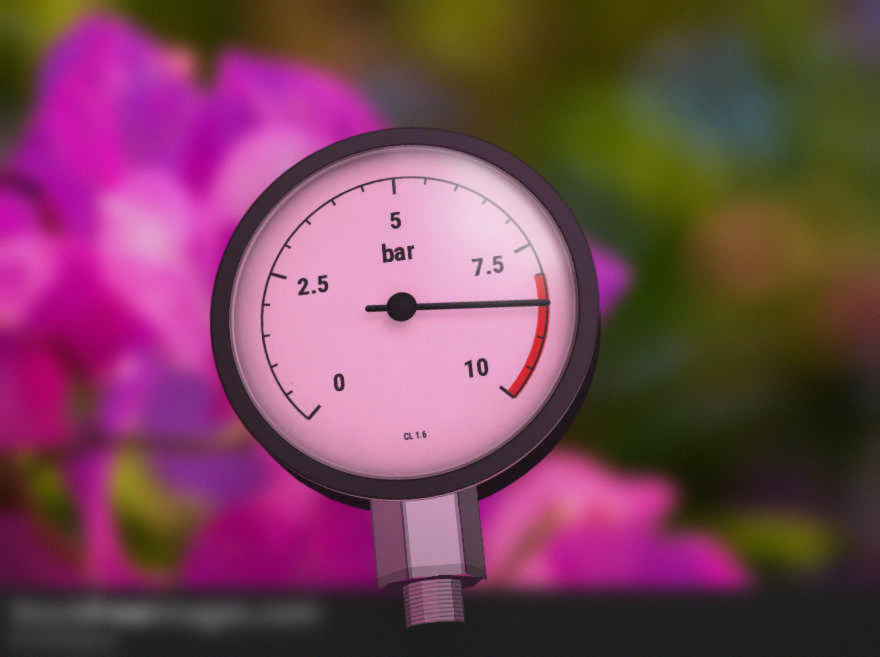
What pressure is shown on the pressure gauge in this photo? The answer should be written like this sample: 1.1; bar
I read 8.5; bar
